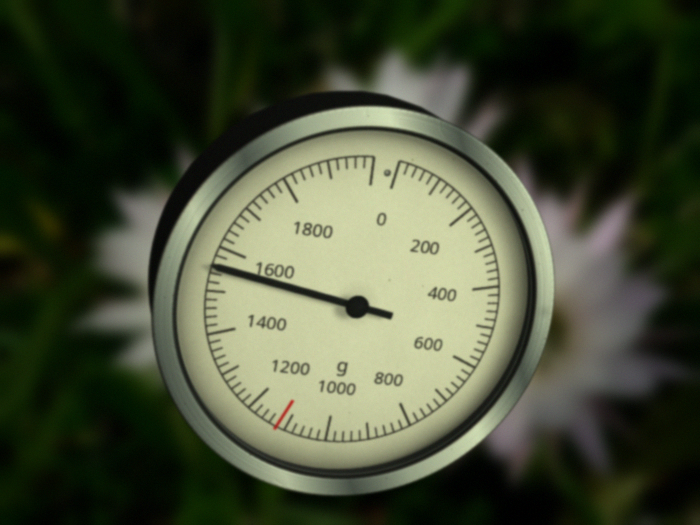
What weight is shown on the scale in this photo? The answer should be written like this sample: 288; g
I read 1560; g
